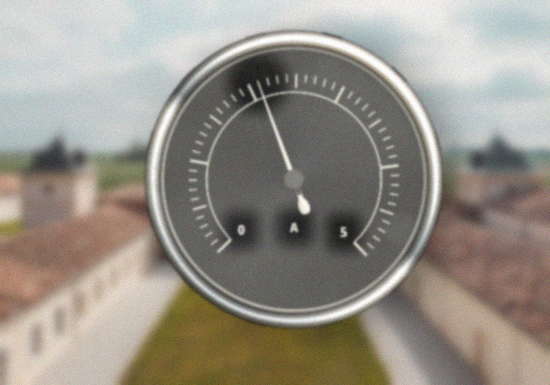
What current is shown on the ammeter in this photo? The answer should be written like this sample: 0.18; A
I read 2.1; A
